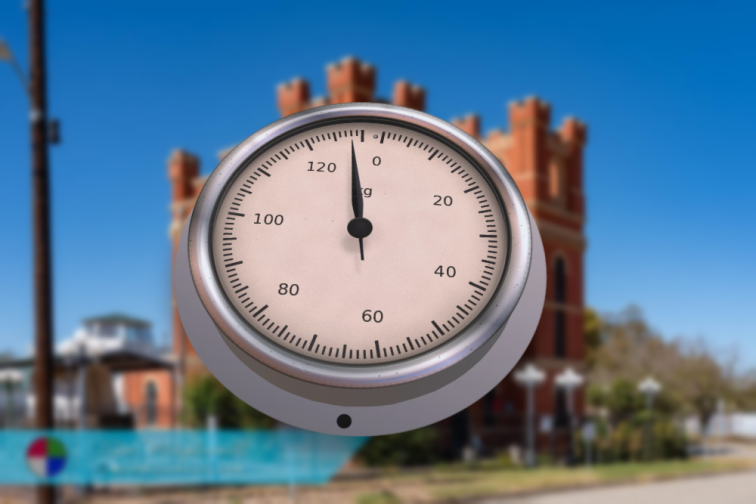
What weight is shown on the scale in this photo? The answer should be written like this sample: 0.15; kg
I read 128; kg
